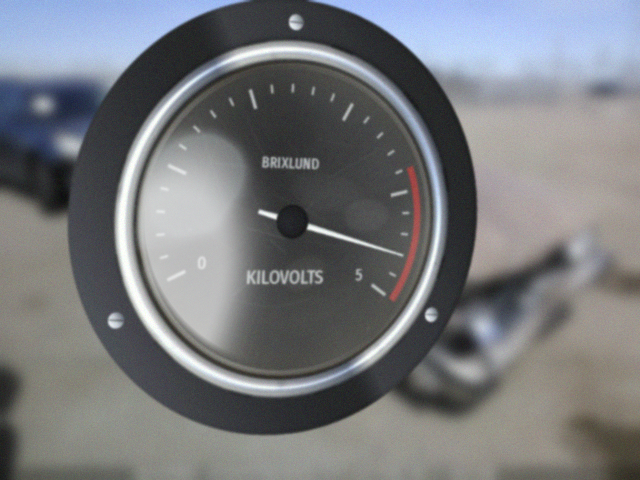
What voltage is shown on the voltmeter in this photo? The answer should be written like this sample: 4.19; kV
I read 4.6; kV
